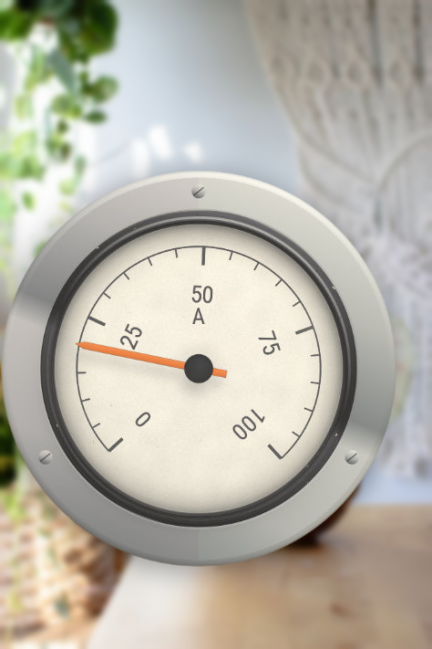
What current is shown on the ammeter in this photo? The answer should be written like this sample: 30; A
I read 20; A
